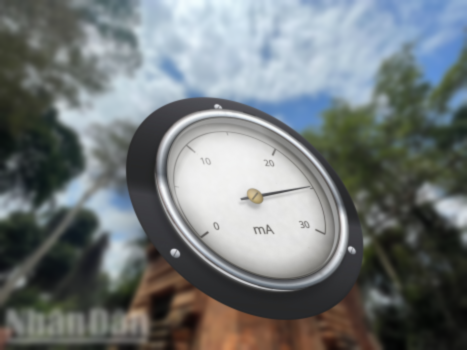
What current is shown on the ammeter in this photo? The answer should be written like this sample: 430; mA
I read 25; mA
